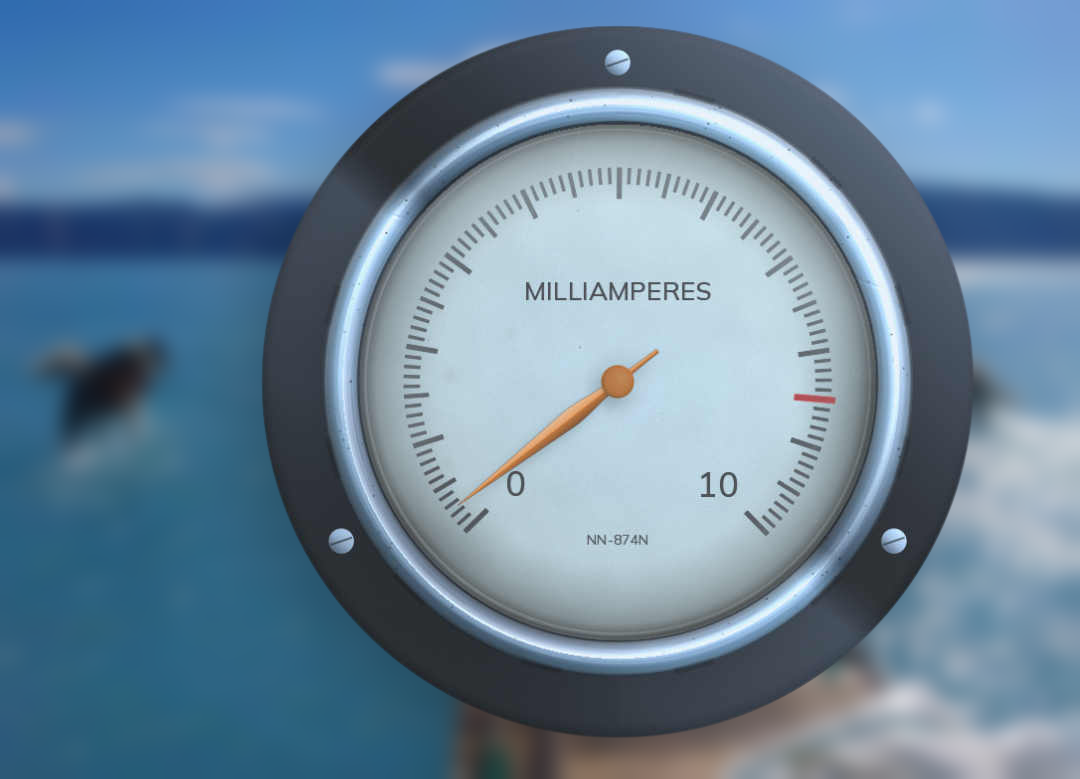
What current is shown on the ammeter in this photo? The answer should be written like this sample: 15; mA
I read 0.25; mA
